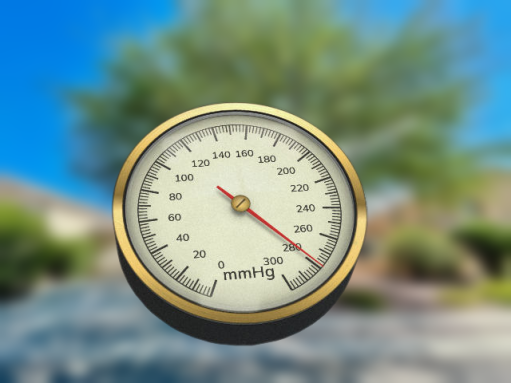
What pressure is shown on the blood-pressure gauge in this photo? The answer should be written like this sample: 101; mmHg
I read 280; mmHg
